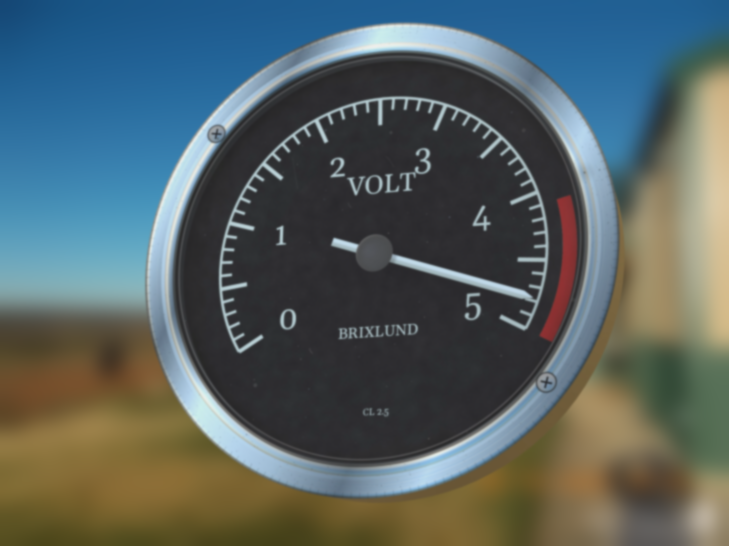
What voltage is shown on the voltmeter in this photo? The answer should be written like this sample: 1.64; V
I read 4.8; V
